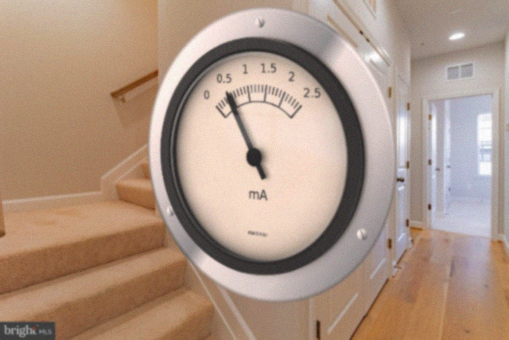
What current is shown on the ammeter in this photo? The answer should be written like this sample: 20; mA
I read 0.5; mA
